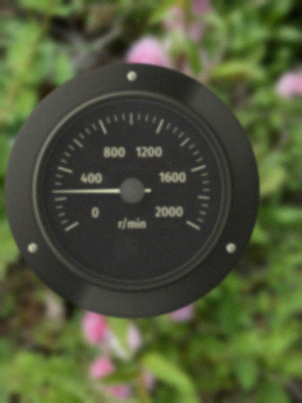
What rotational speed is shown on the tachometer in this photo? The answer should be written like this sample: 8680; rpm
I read 250; rpm
